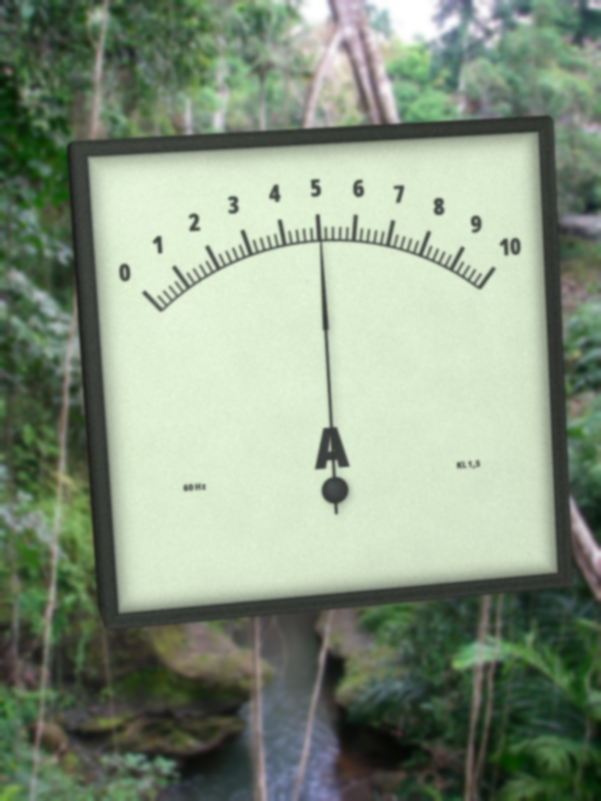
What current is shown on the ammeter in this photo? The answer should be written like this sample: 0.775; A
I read 5; A
